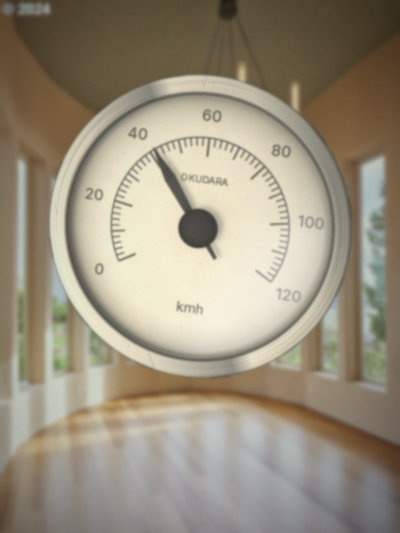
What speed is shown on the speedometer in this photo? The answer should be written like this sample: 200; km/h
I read 42; km/h
